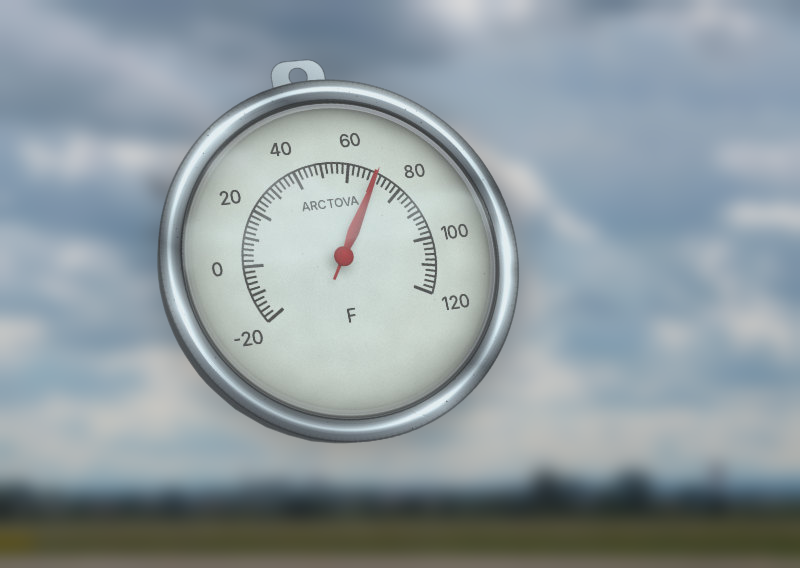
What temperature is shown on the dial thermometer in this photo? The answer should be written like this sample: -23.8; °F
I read 70; °F
